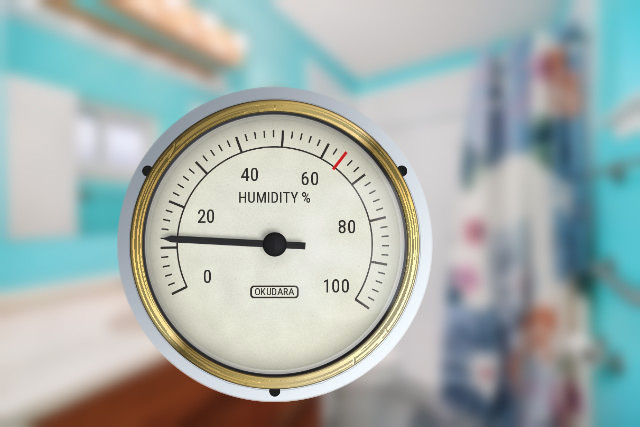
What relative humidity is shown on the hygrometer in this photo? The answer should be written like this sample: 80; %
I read 12; %
